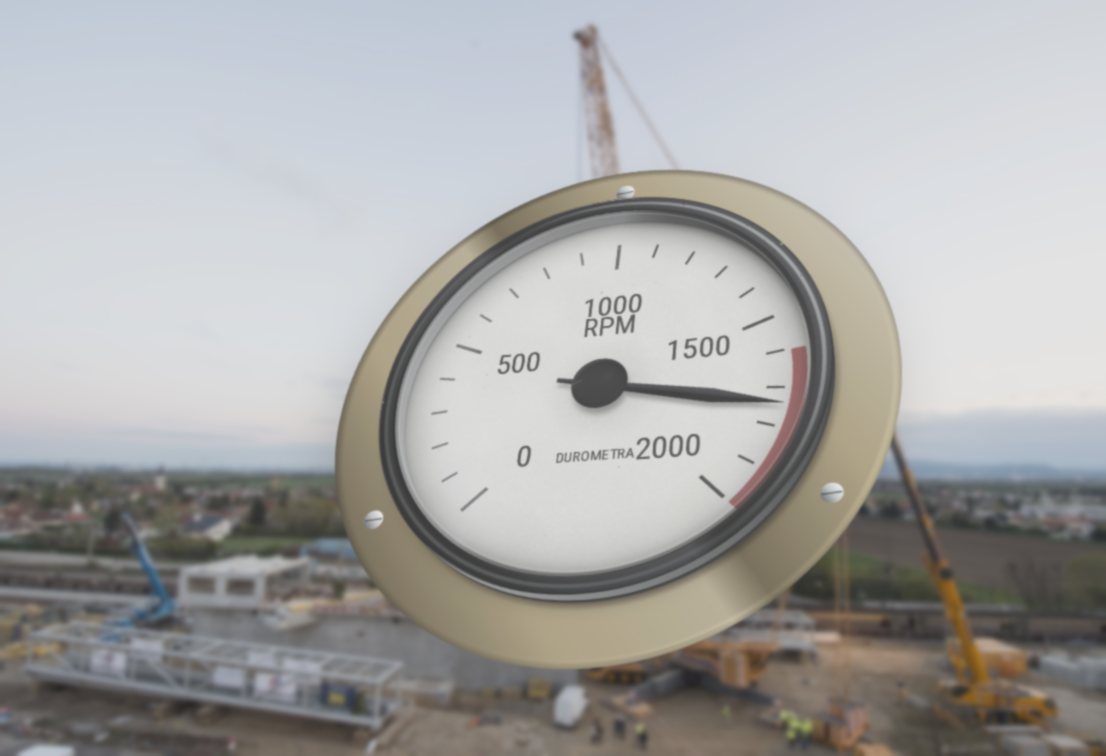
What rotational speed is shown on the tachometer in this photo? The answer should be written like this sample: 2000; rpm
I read 1750; rpm
